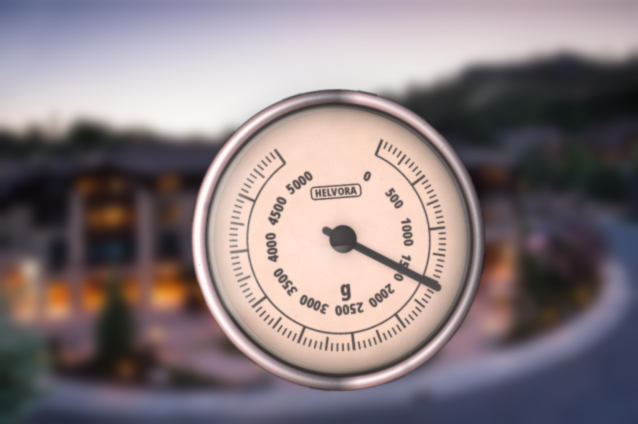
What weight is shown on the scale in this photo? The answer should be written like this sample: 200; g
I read 1550; g
